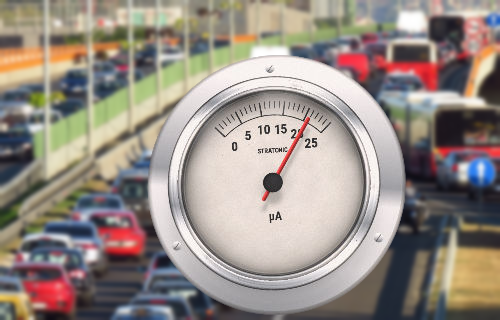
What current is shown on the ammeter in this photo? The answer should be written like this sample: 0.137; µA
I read 21; µA
